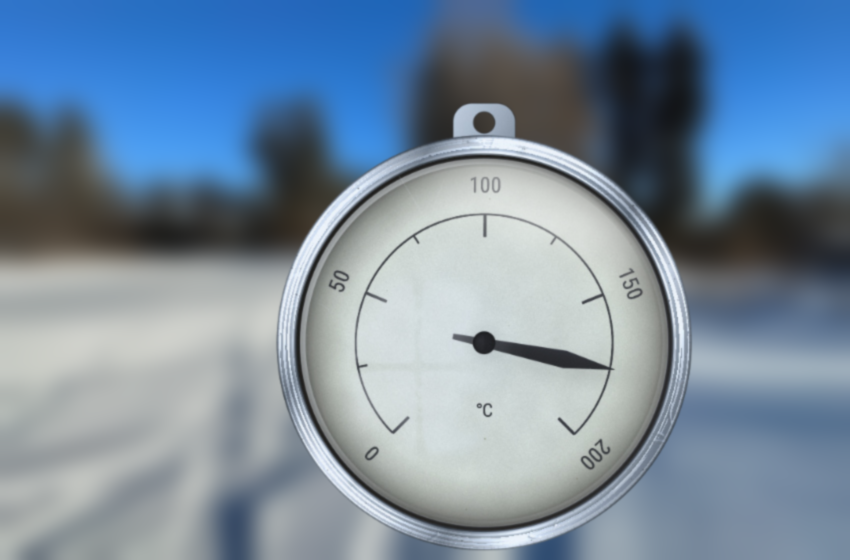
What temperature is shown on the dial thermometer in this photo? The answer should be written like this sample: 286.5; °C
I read 175; °C
